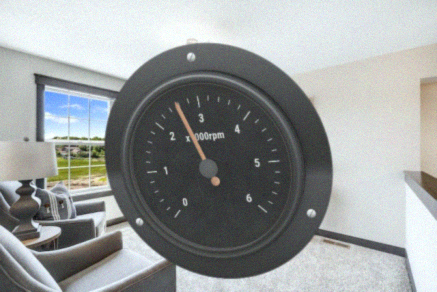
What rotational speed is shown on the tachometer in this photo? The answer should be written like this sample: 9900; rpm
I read 2600; rpm
